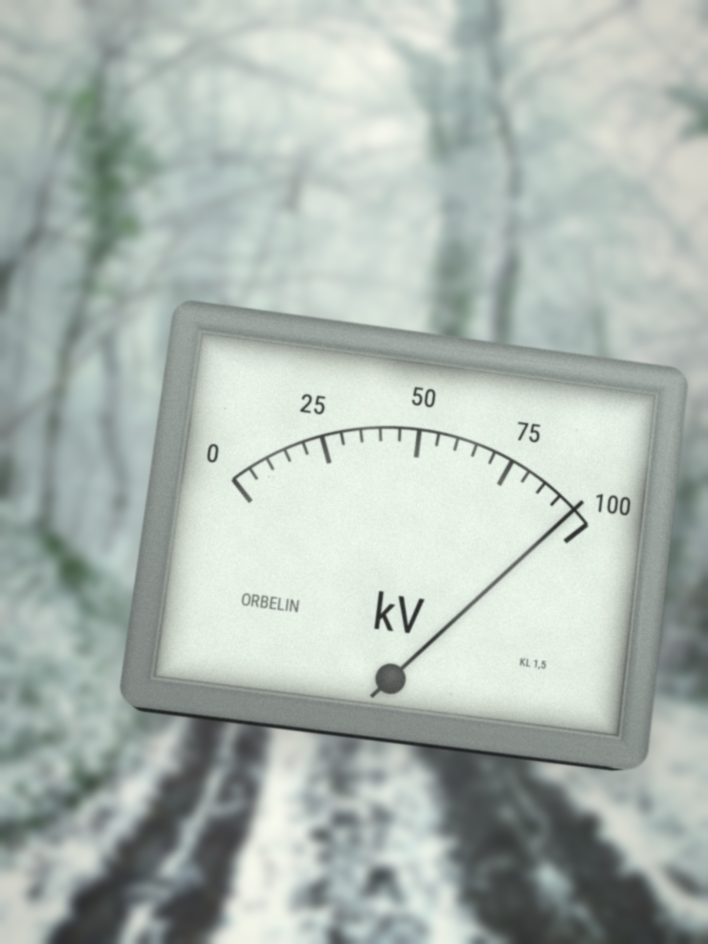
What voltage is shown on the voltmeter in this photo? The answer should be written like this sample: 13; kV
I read 95; kV
